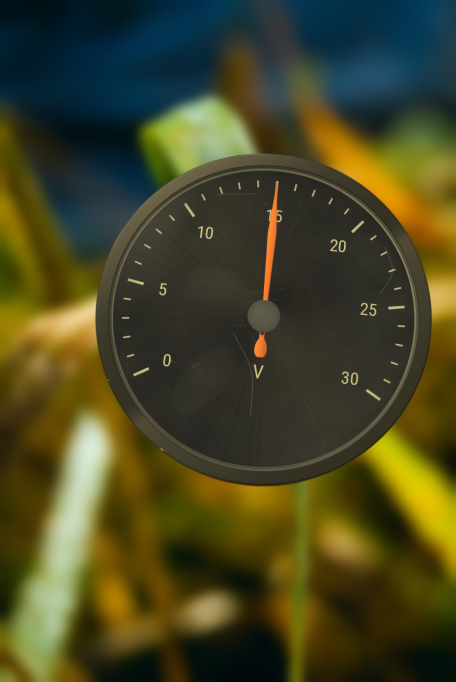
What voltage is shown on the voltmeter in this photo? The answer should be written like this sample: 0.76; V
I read 15; V
